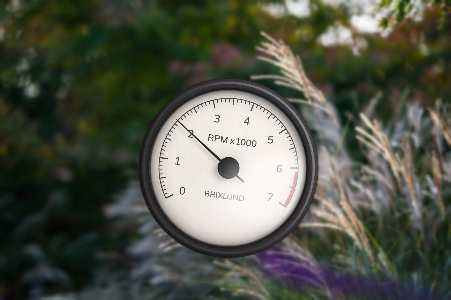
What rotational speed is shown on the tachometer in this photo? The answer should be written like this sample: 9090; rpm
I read 2000; rpm
